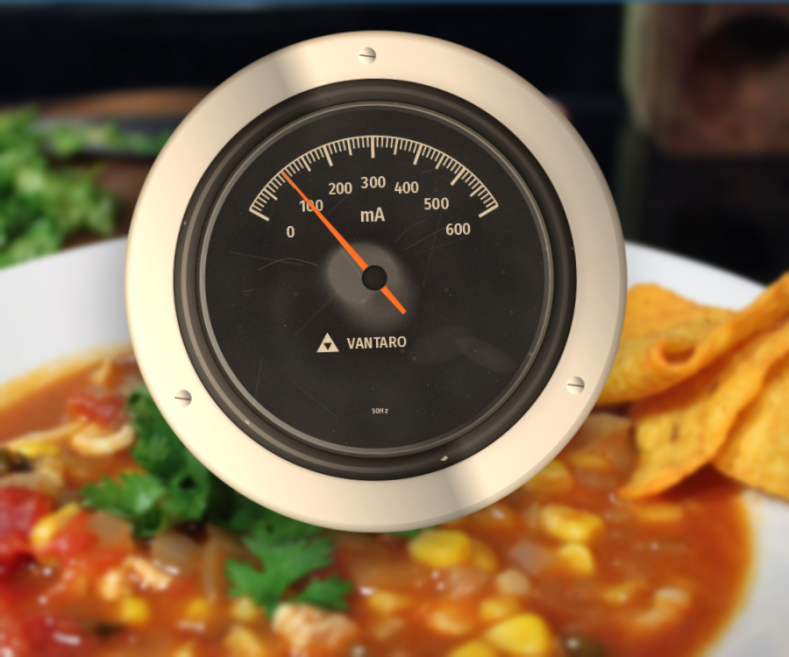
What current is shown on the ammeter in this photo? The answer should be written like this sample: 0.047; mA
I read 100; mA
